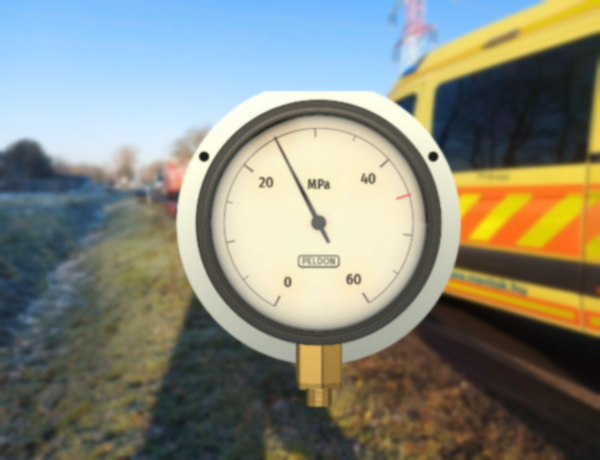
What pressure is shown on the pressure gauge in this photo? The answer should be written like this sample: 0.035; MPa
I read 25; MPa
